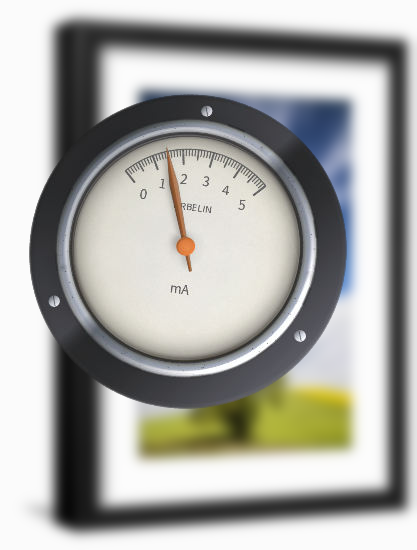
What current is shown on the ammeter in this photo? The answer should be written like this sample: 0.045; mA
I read 1.5; mA
